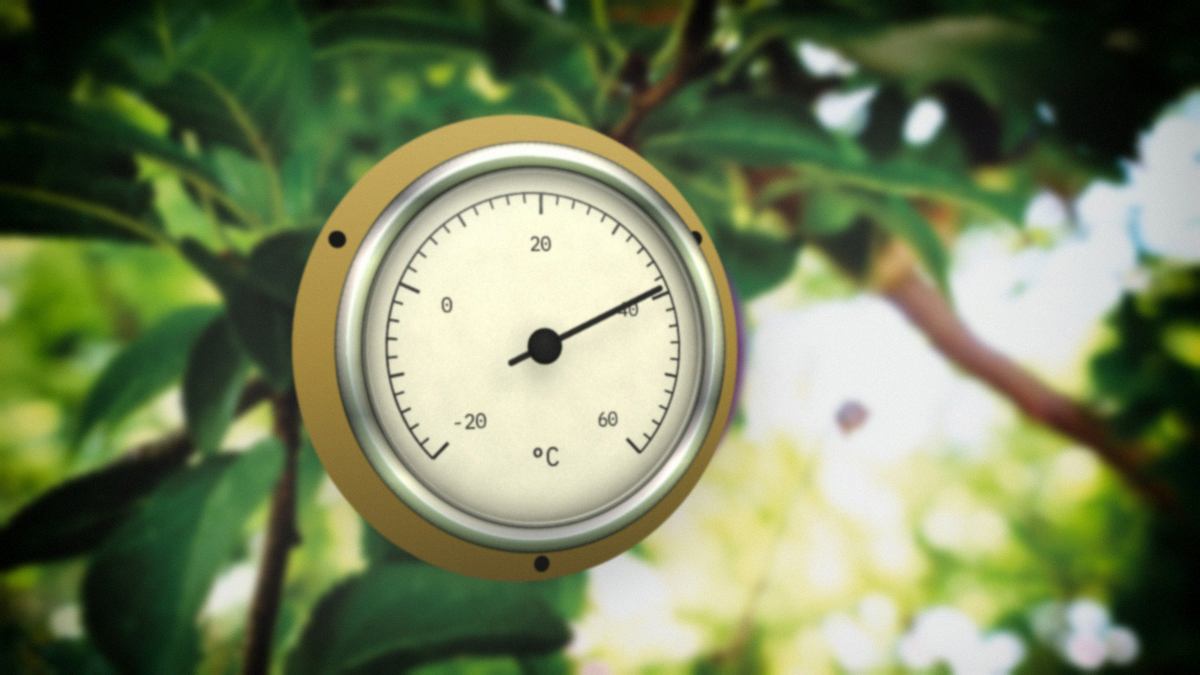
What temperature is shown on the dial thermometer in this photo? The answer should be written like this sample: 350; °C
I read 39; °C
